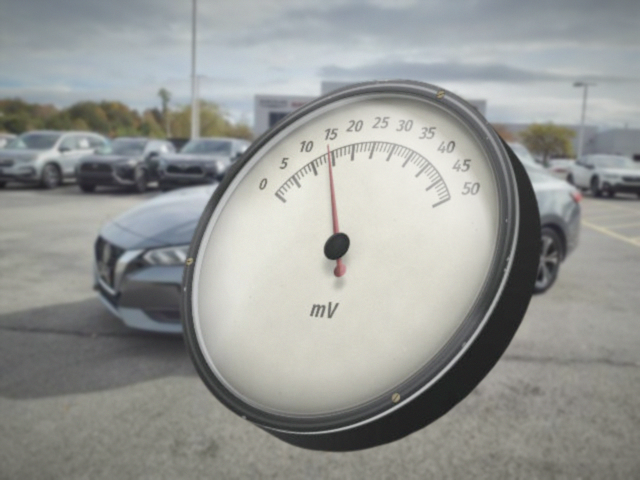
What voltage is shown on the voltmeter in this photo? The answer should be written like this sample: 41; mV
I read 15; mV
